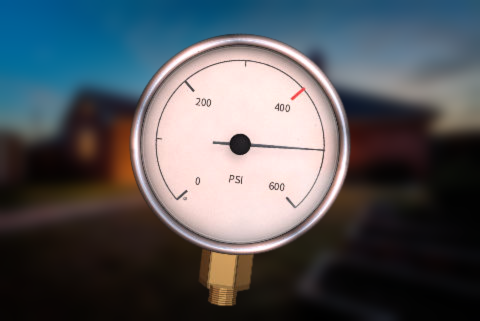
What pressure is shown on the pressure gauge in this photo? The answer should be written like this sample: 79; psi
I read 500; psi
